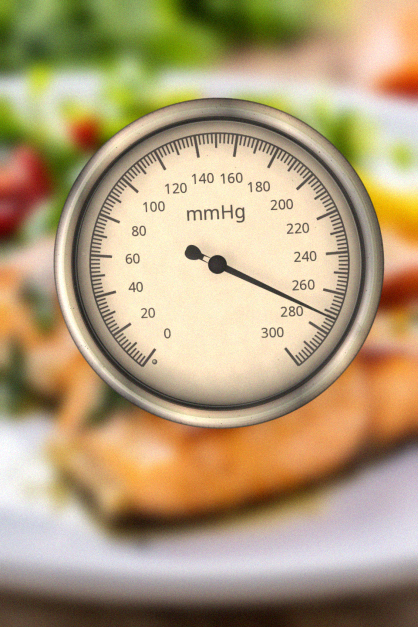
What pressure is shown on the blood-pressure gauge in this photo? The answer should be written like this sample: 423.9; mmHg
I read 272; mmHg
